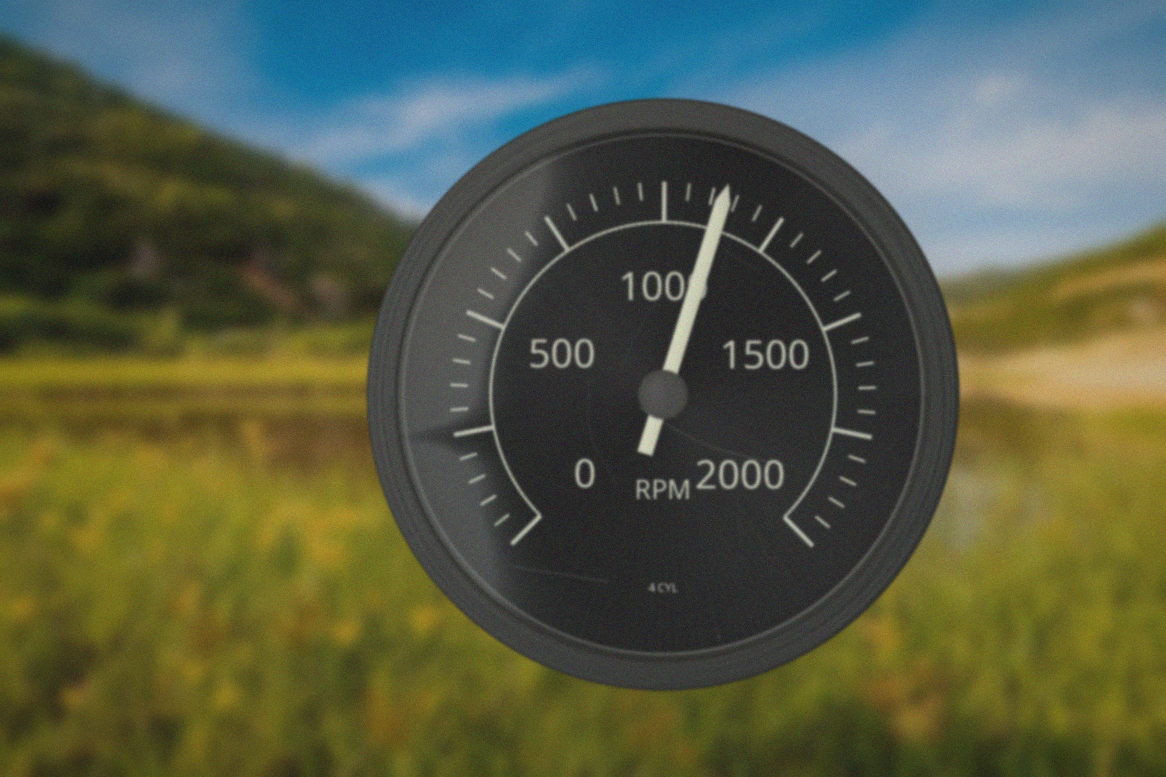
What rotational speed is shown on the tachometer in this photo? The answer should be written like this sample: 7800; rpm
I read 1125; rpm
